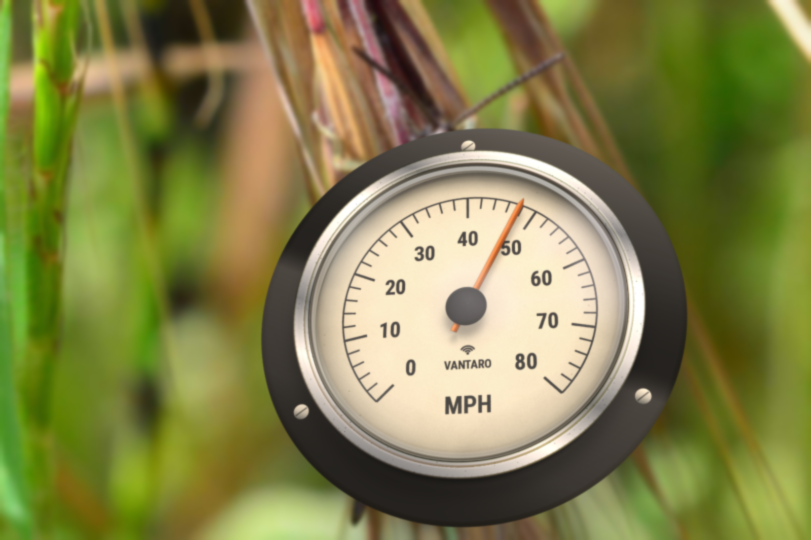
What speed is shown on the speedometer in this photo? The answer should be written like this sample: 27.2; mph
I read 48; mph
